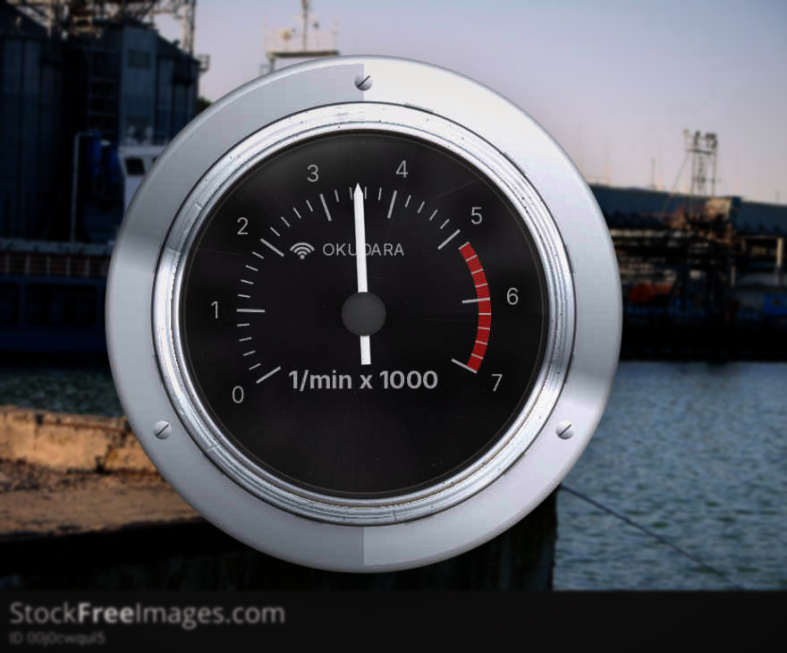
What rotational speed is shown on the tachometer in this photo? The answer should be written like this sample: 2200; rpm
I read 3500; rpm
